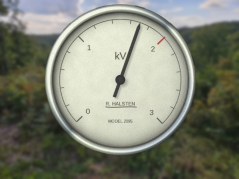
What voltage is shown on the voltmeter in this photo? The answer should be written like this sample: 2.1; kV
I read 1.7; kV
